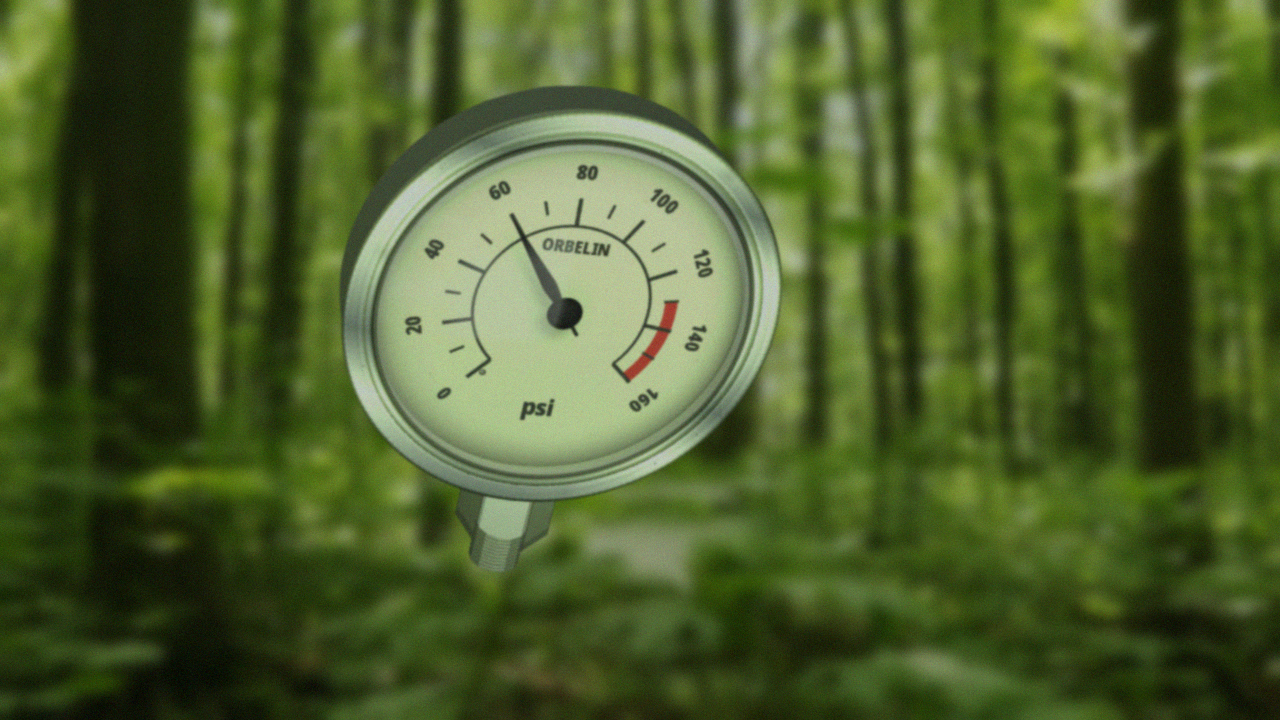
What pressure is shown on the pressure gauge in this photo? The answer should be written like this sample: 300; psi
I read 60; psi
